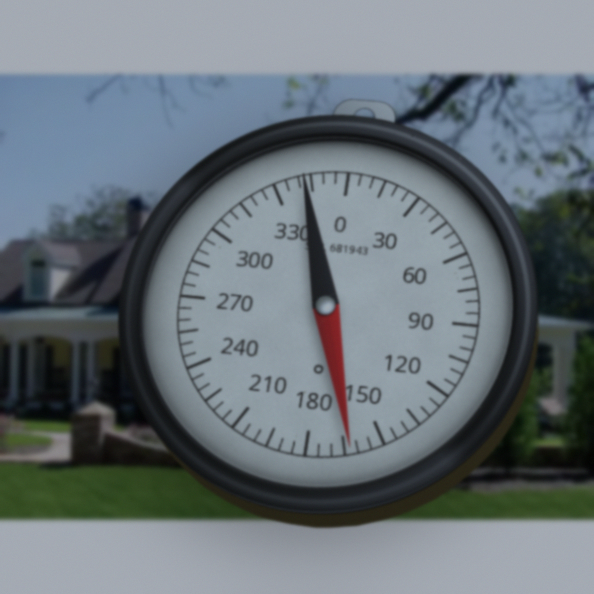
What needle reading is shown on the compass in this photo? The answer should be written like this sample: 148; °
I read 162.5; °
